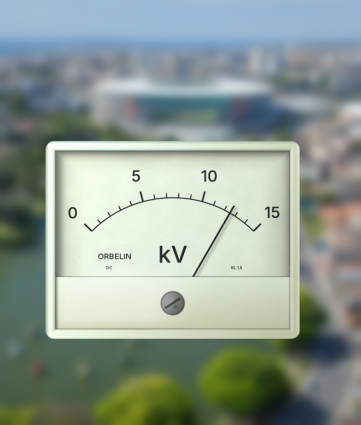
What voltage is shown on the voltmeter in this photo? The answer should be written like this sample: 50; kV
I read 12.5; kV
